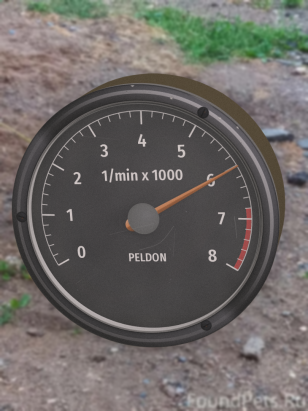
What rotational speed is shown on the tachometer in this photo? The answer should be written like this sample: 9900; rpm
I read 6000; rpm
